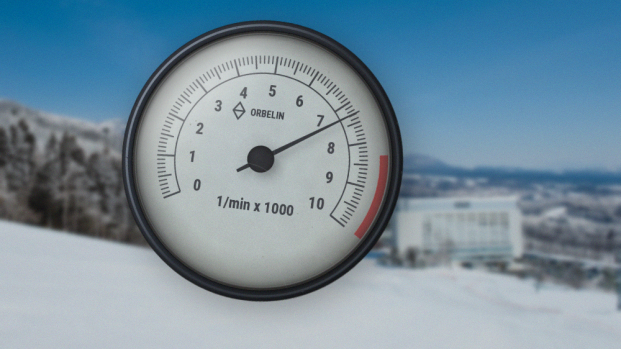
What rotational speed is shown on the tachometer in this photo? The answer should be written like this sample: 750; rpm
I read 7300; rpm
